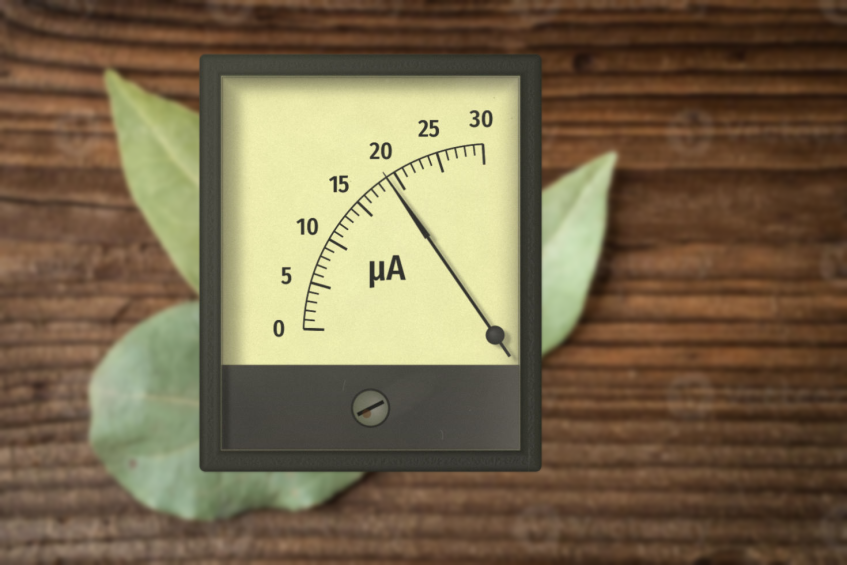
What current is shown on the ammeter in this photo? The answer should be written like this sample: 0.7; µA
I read 19; µA
